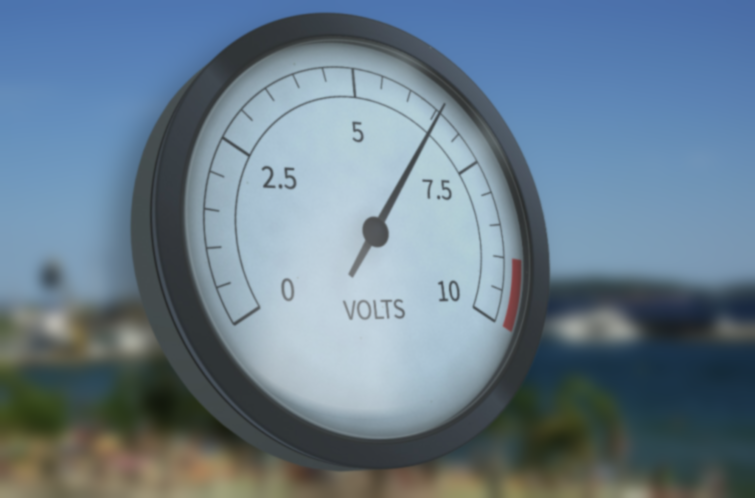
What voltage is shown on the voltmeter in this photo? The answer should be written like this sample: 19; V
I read 6.5; V
